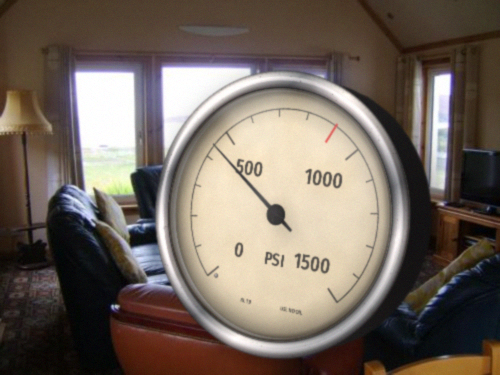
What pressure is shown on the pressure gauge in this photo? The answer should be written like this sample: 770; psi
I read 450; psi
